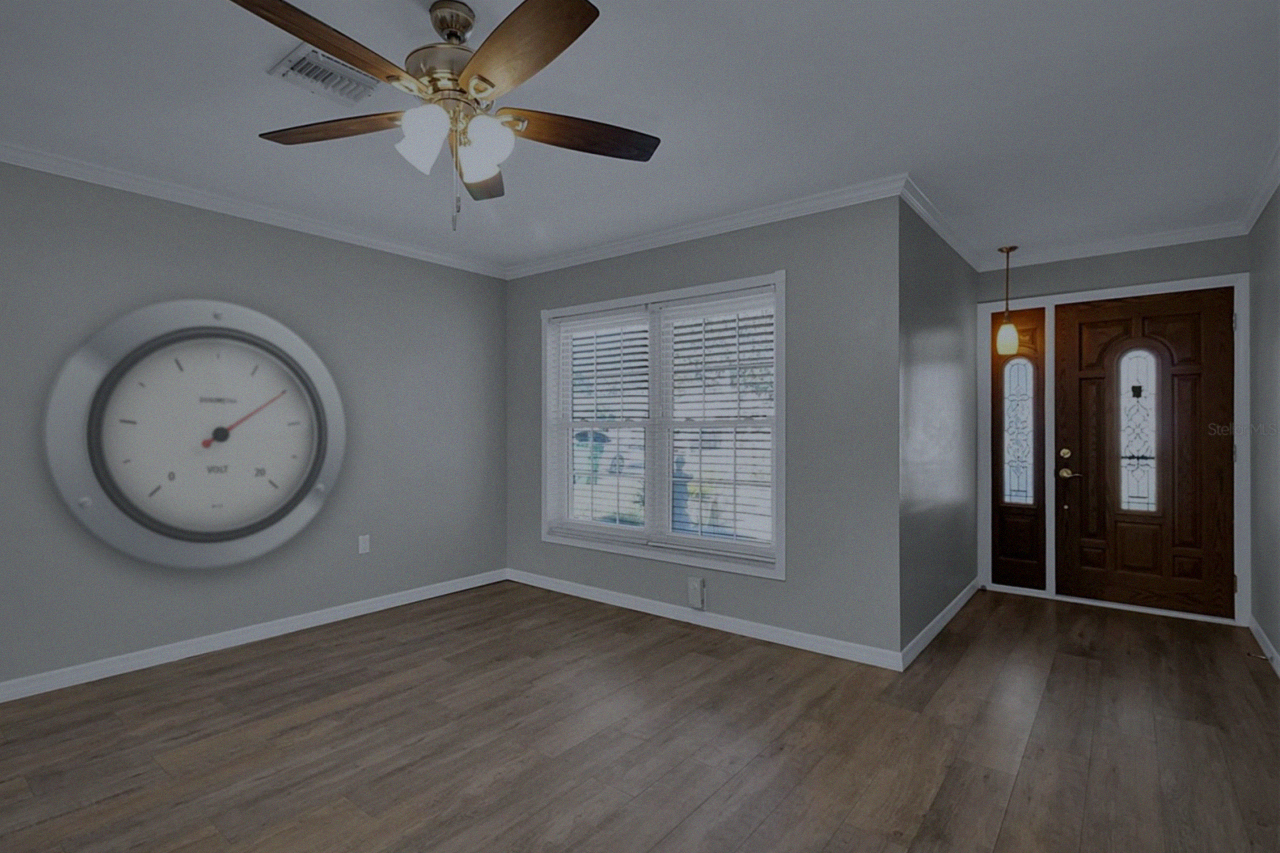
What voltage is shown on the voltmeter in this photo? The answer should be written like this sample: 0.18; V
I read 14; V
